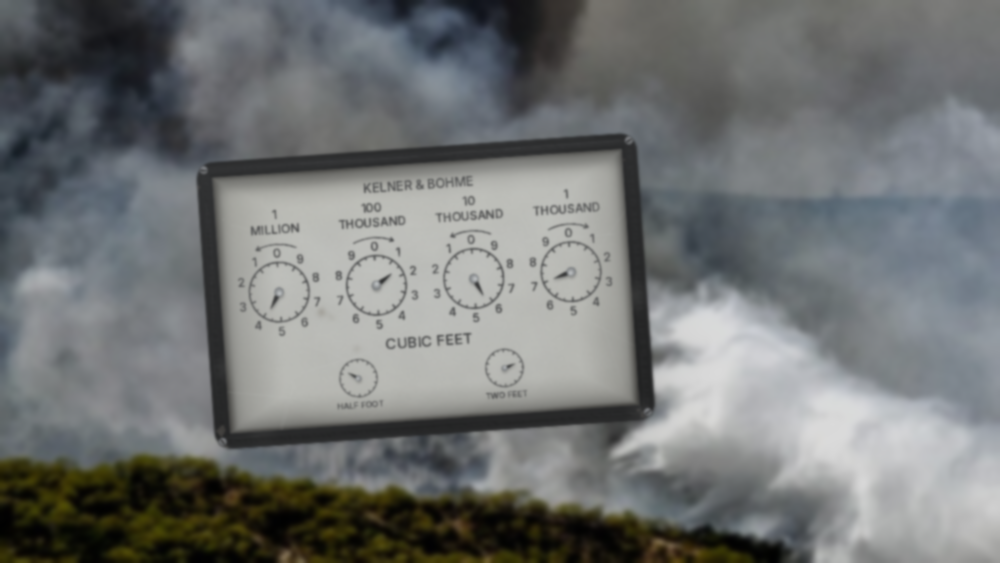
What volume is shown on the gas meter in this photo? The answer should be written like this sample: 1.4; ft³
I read 415700; ft³
